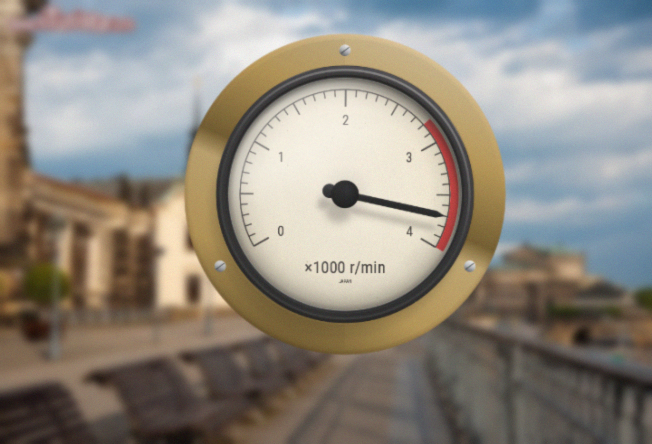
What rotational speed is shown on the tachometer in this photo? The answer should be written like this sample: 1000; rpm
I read 3700; rpm
